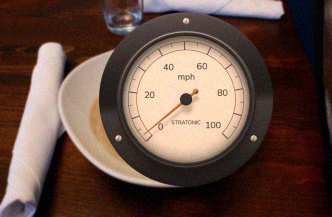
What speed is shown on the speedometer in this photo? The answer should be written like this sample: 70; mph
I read 2.5; mph
